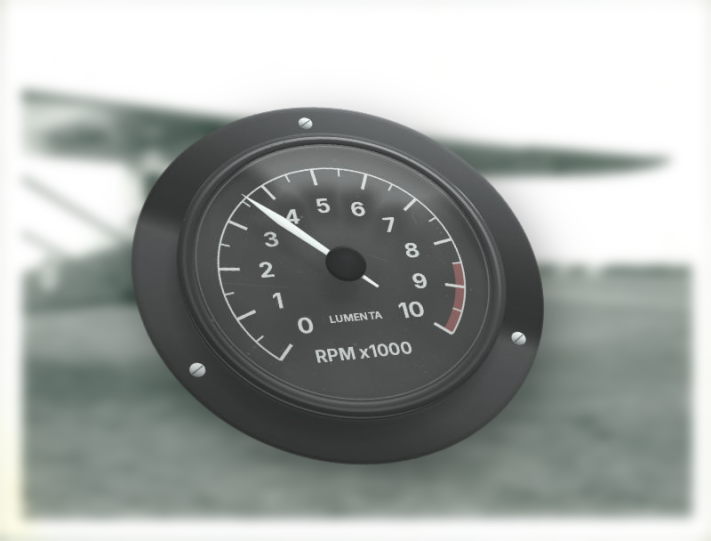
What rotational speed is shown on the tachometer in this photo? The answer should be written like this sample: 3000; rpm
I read 3500; rpm
